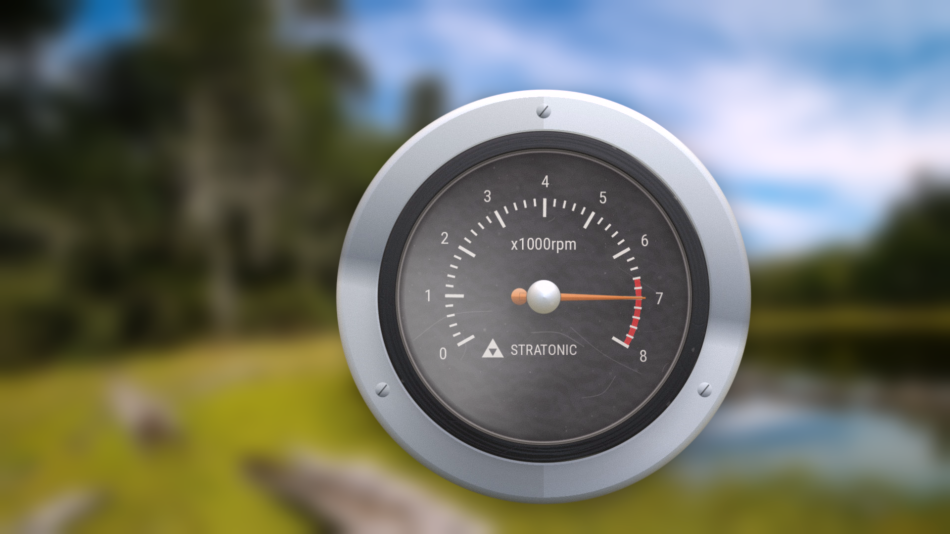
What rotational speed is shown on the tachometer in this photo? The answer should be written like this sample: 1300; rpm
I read 7000; rpm
